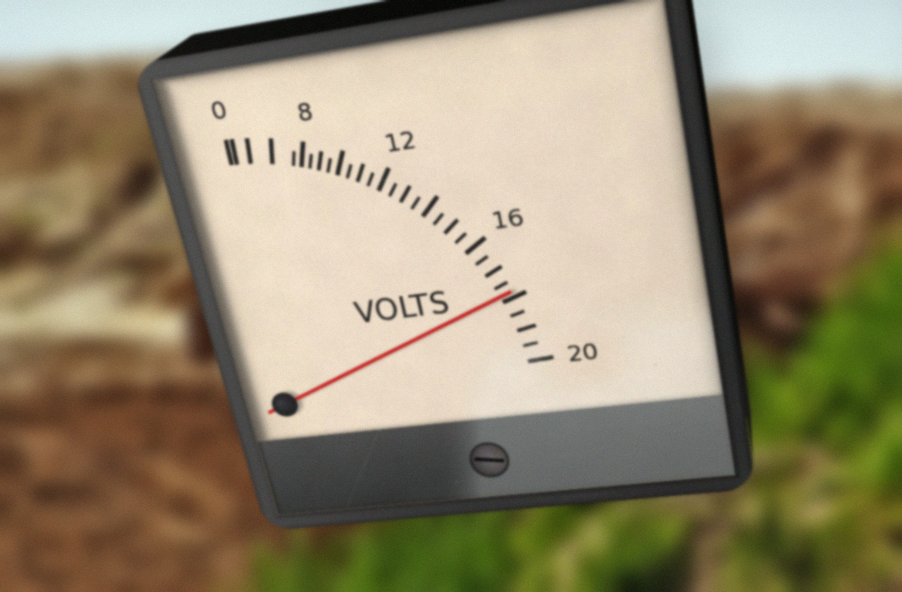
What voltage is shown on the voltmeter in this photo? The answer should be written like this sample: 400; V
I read 17.75; V
